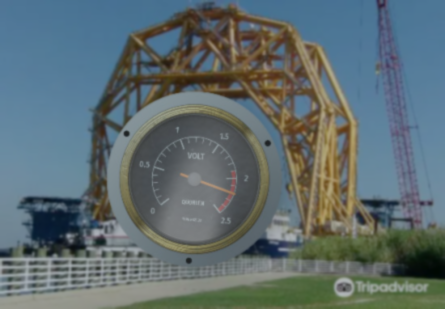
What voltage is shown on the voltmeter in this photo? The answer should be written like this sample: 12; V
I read 2.2; V
